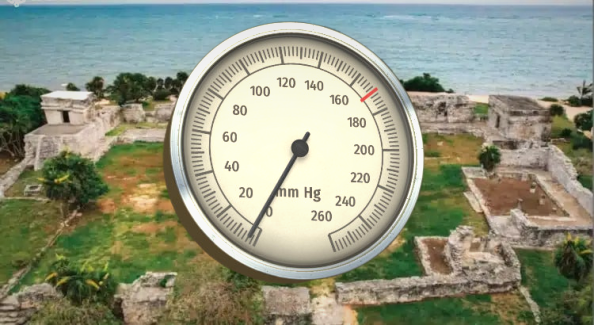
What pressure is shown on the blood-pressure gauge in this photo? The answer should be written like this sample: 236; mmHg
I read 4; mmHg
